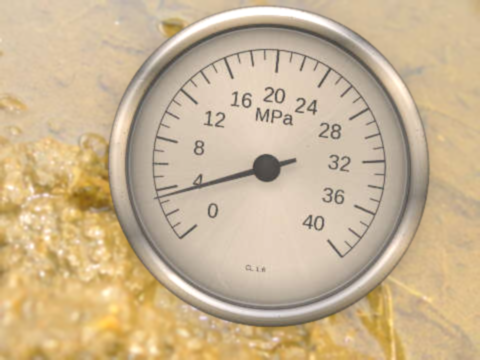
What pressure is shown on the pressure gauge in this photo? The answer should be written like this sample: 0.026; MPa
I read 3.5; MPa
